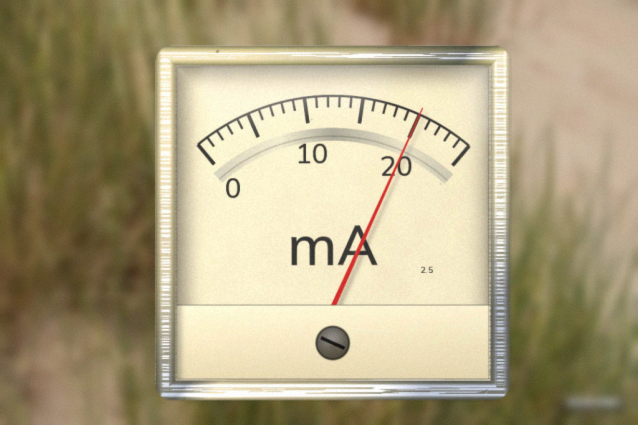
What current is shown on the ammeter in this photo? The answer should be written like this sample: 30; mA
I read 20; mA
